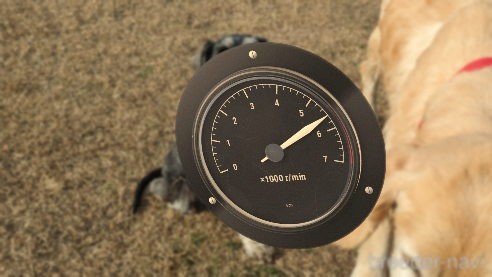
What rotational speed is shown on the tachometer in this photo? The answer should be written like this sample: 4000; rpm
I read 5600; rpm
